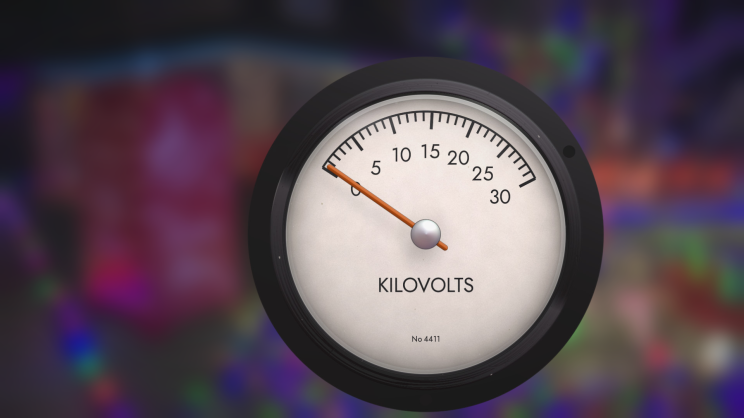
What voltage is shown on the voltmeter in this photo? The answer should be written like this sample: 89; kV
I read 0.5; kV
